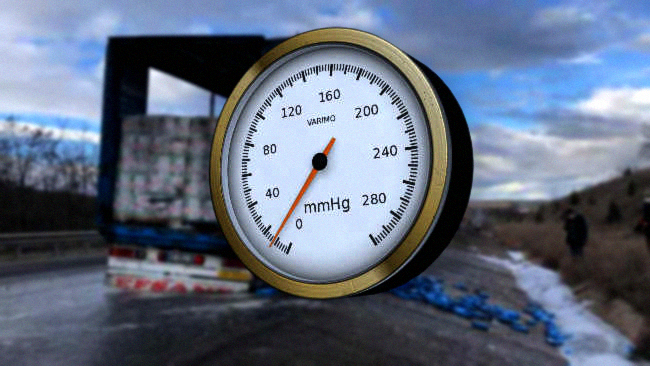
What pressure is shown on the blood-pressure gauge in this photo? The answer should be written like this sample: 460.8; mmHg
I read 10; mmHg
